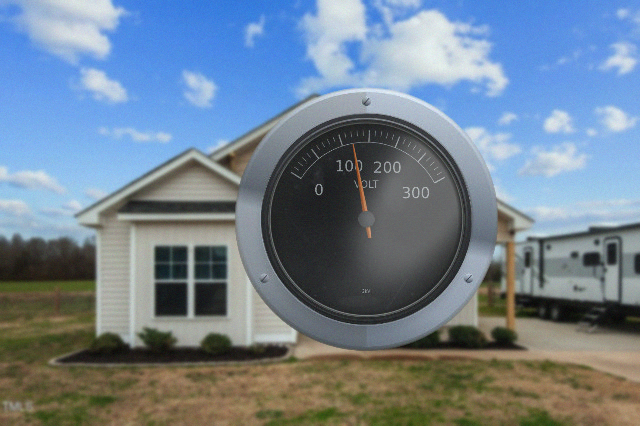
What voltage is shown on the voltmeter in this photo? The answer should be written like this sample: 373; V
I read 120; V
